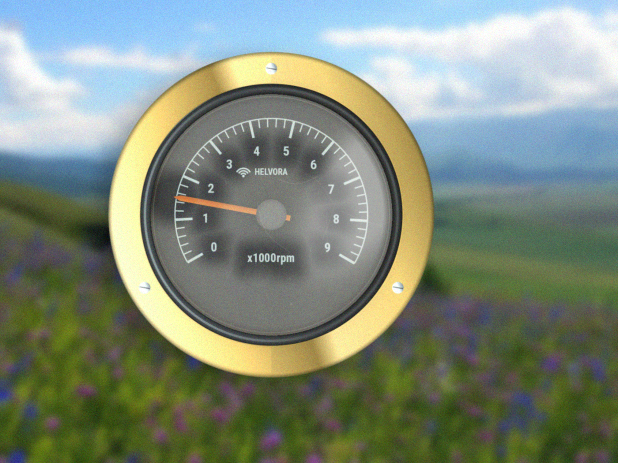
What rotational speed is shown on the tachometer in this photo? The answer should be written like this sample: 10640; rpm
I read 1500; rpm
